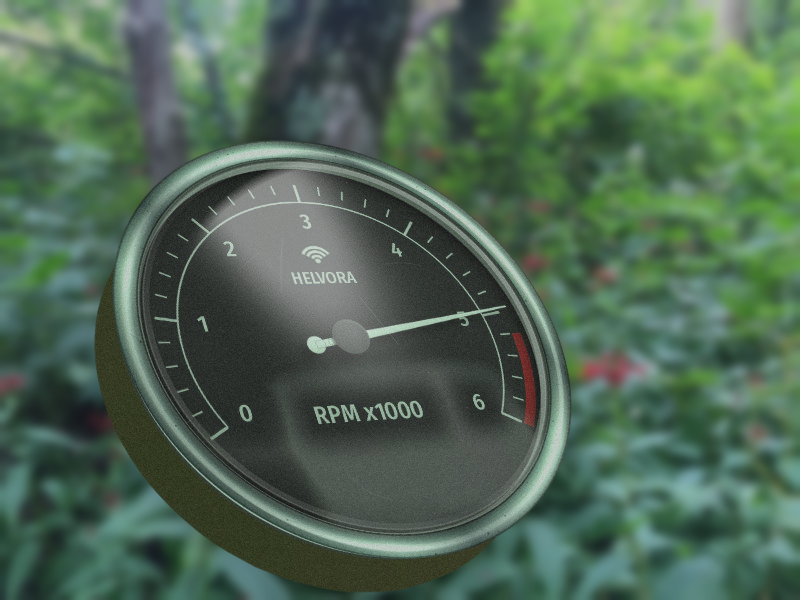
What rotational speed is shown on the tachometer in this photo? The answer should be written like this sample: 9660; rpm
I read 5000; rpm
